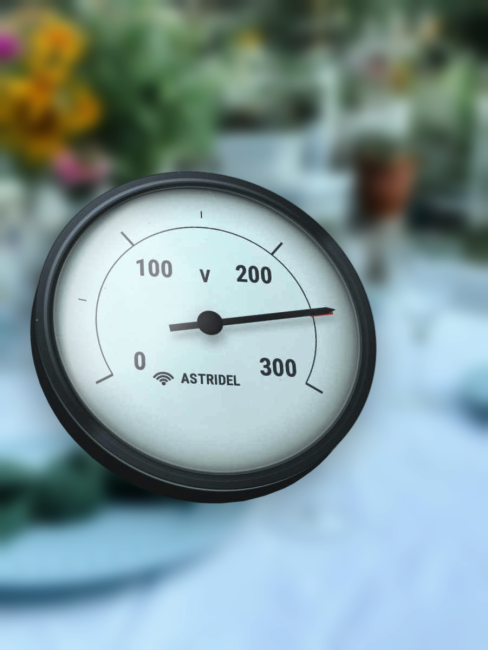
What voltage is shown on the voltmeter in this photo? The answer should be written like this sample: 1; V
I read 250; V
